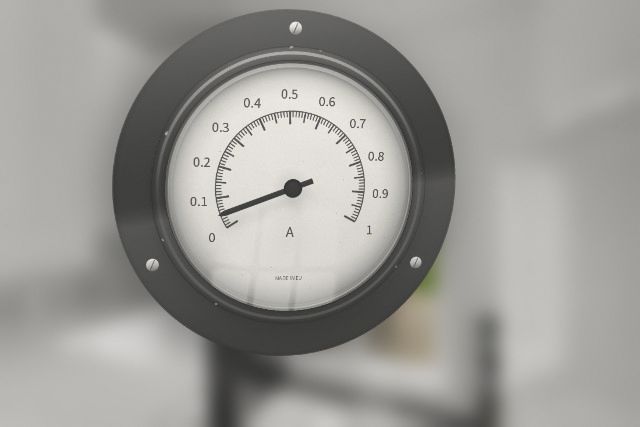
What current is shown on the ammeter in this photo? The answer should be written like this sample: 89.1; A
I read 0.05; A
